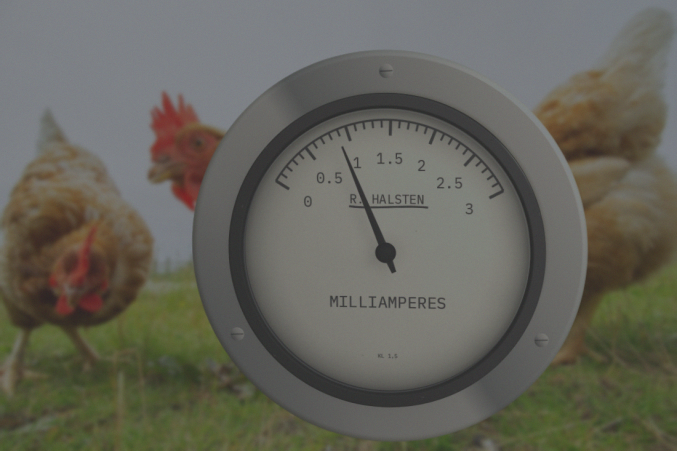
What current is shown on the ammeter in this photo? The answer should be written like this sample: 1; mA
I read 0.9; mA
